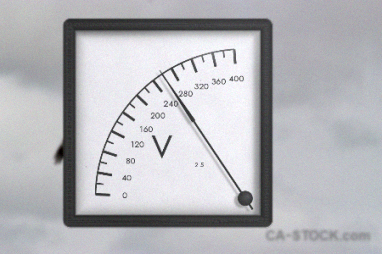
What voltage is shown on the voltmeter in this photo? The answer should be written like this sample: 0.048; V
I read 260; V
